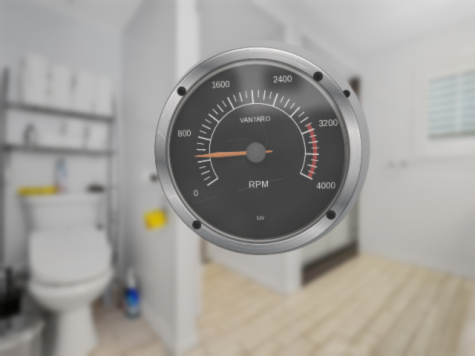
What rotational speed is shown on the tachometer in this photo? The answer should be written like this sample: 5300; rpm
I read 500; rpm
